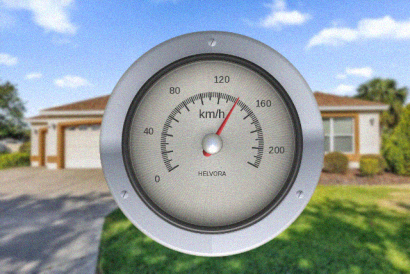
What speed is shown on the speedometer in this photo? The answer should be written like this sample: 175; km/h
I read 140; km/h
